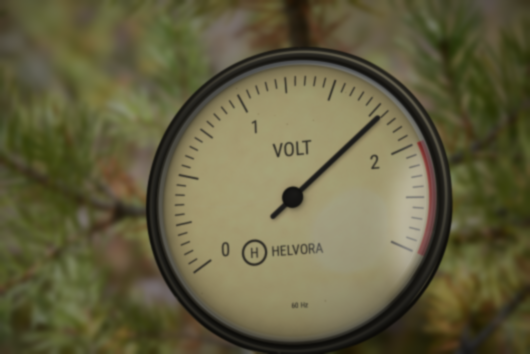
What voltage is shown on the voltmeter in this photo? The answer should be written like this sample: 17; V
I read 1.8; V
